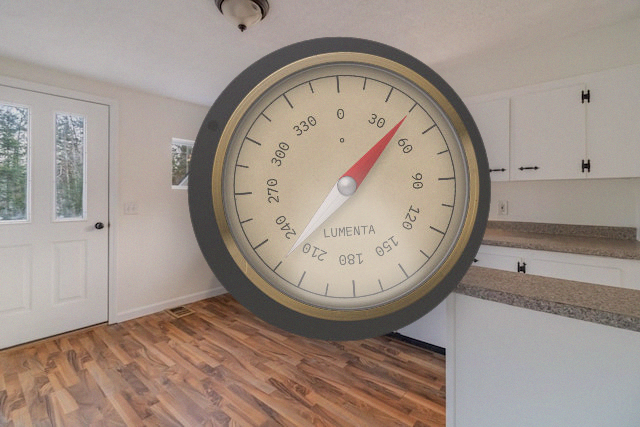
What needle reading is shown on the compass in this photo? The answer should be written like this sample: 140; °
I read 45; °
